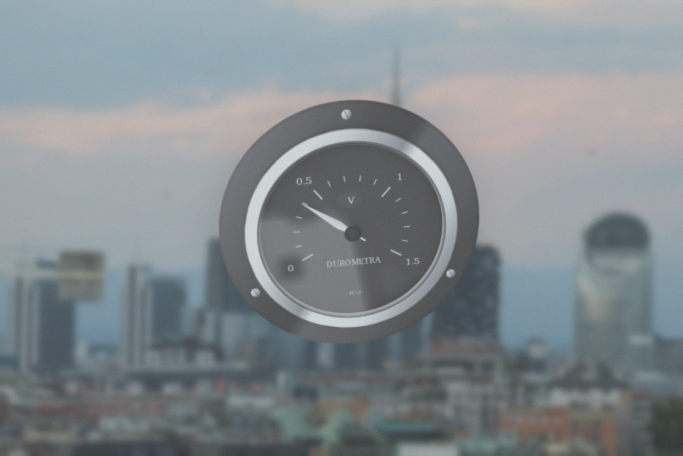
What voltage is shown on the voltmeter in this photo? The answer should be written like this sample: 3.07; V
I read 0.4; V
